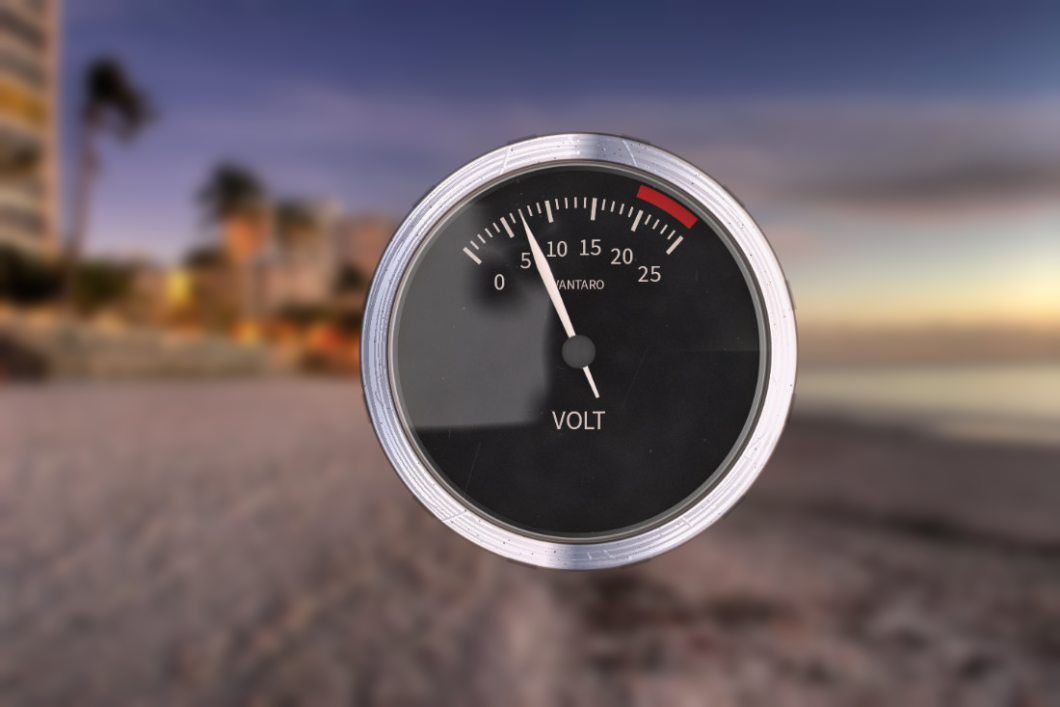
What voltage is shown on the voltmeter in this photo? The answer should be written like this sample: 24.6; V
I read 7; V
